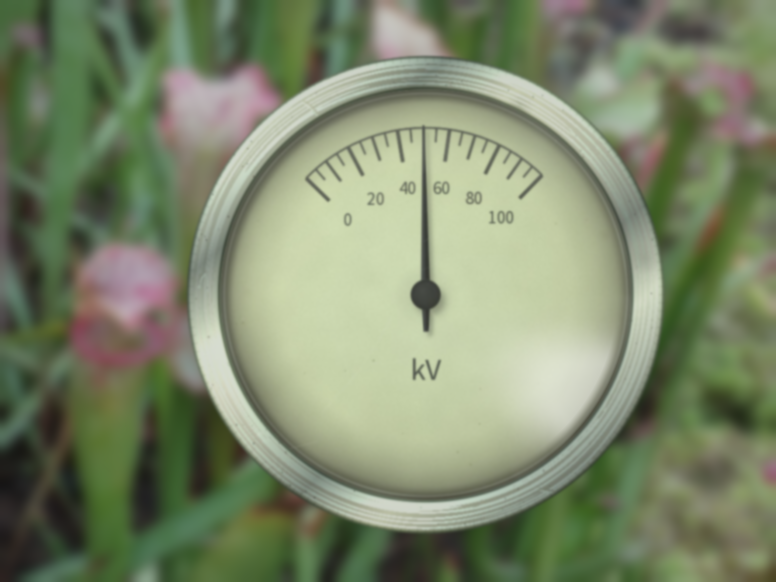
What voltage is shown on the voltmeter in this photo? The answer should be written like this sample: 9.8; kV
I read 50; kV
